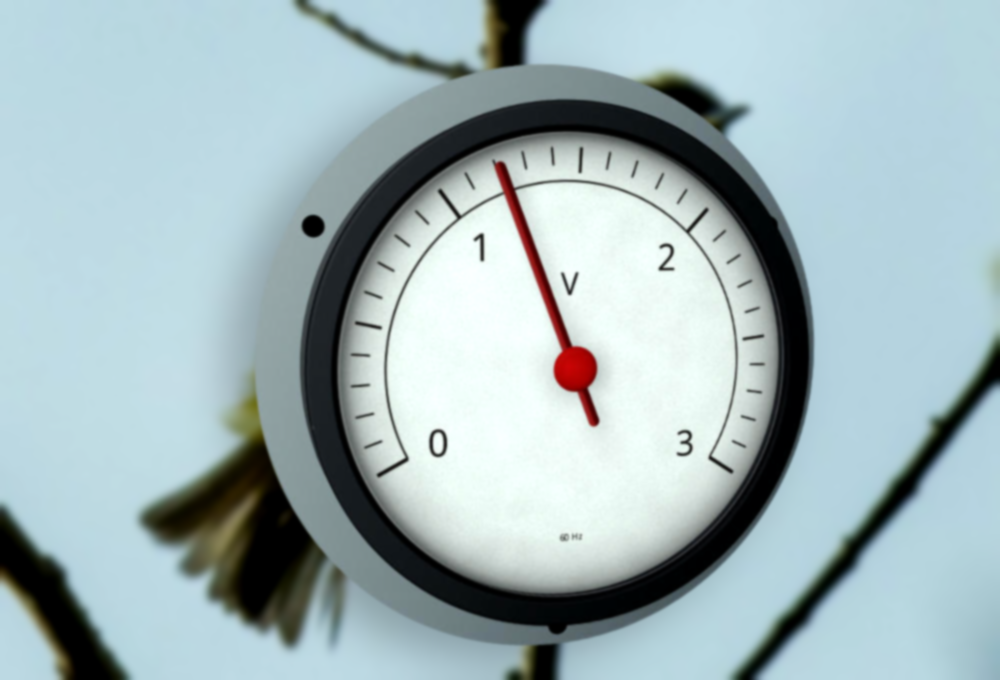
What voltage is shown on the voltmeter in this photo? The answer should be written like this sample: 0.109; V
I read 1.2; V
